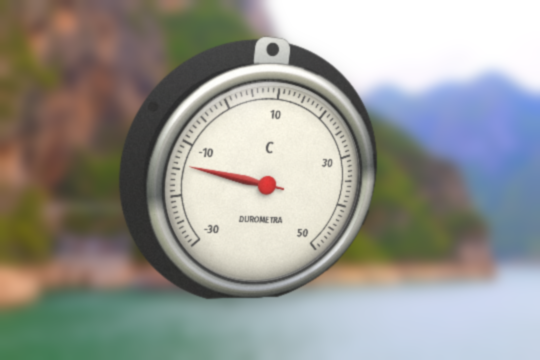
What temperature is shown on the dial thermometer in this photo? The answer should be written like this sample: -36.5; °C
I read -14; °C
